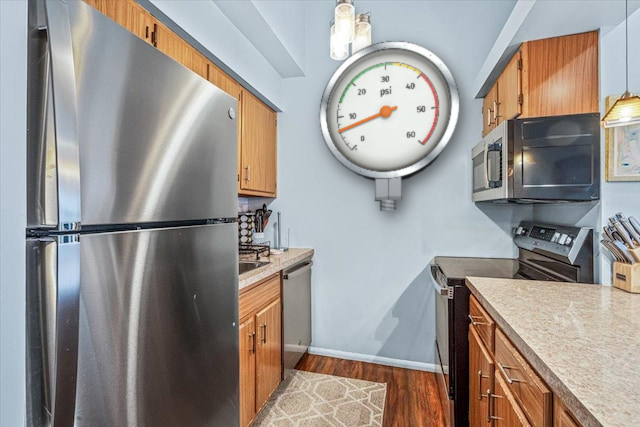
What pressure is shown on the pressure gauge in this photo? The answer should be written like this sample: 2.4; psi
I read 6; psi
